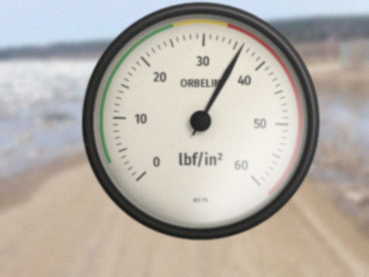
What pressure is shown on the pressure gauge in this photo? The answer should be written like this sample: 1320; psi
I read 36; psi
